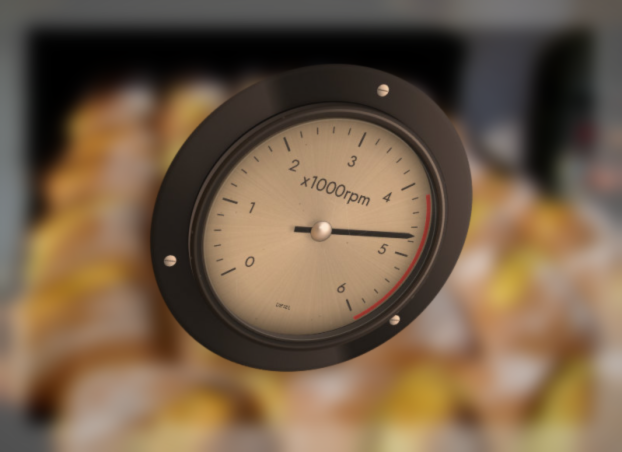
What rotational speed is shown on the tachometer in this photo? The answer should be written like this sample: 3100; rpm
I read 4700; rpm
